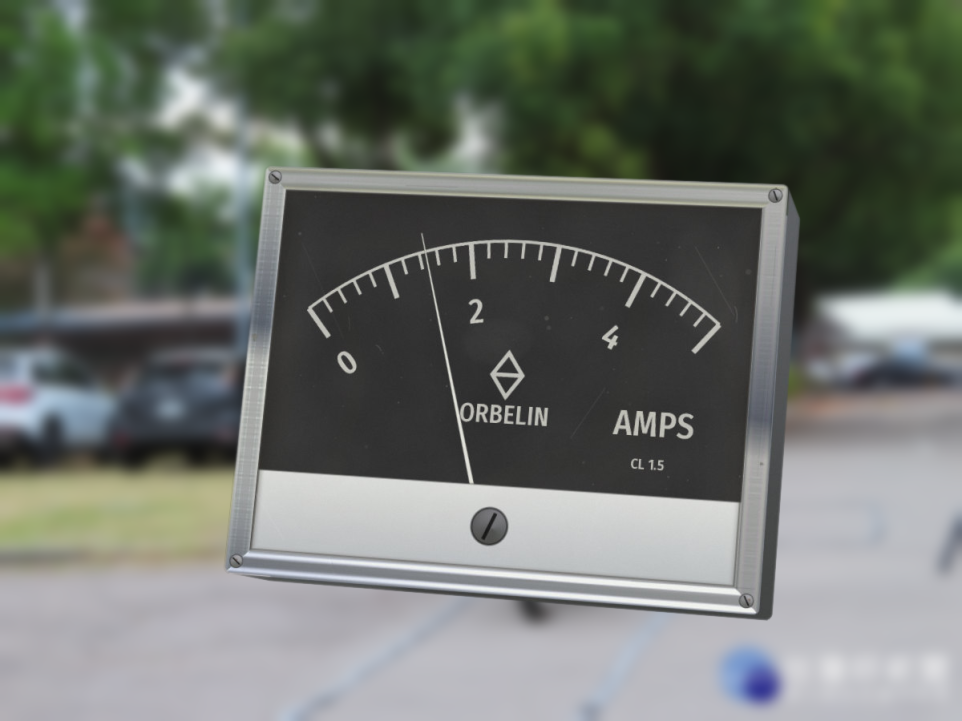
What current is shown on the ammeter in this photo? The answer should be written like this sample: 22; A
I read 1.5; A
